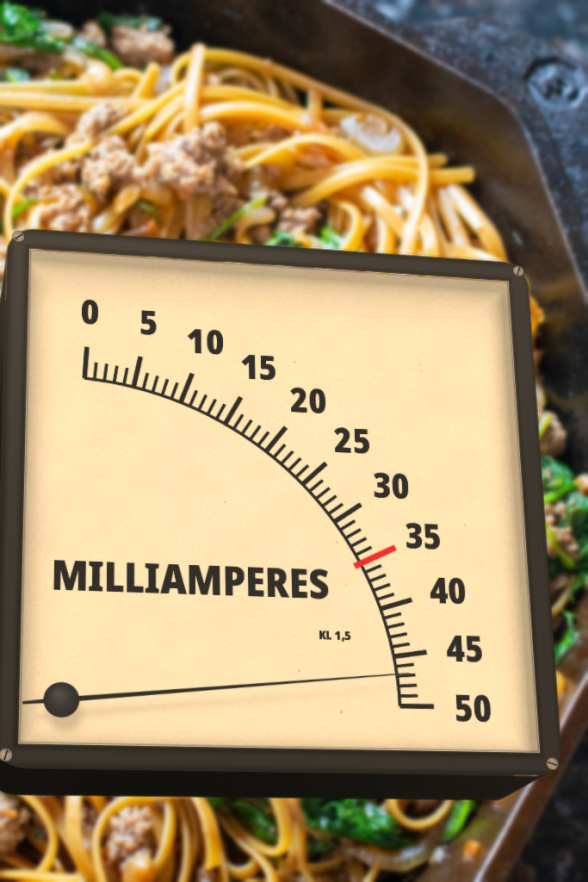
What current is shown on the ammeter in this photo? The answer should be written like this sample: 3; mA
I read 47; mA
